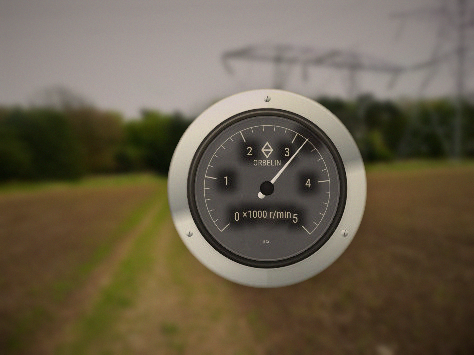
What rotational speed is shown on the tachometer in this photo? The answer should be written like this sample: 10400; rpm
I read 3200; rpm
